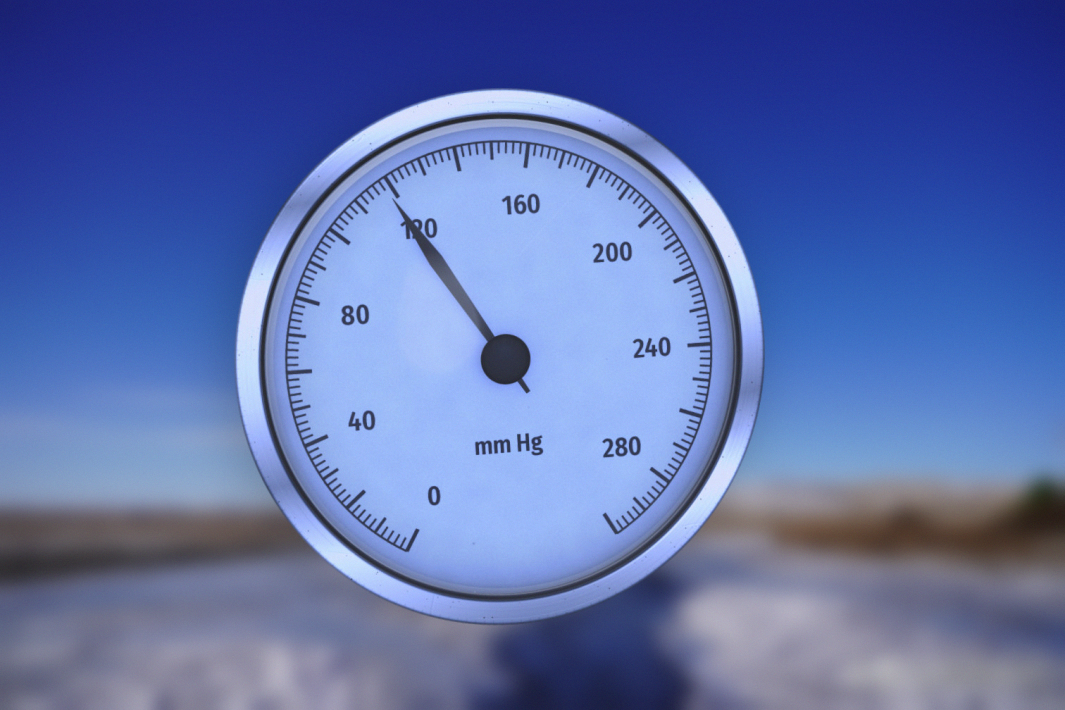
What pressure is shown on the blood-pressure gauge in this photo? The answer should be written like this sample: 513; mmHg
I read 118; mmHg
